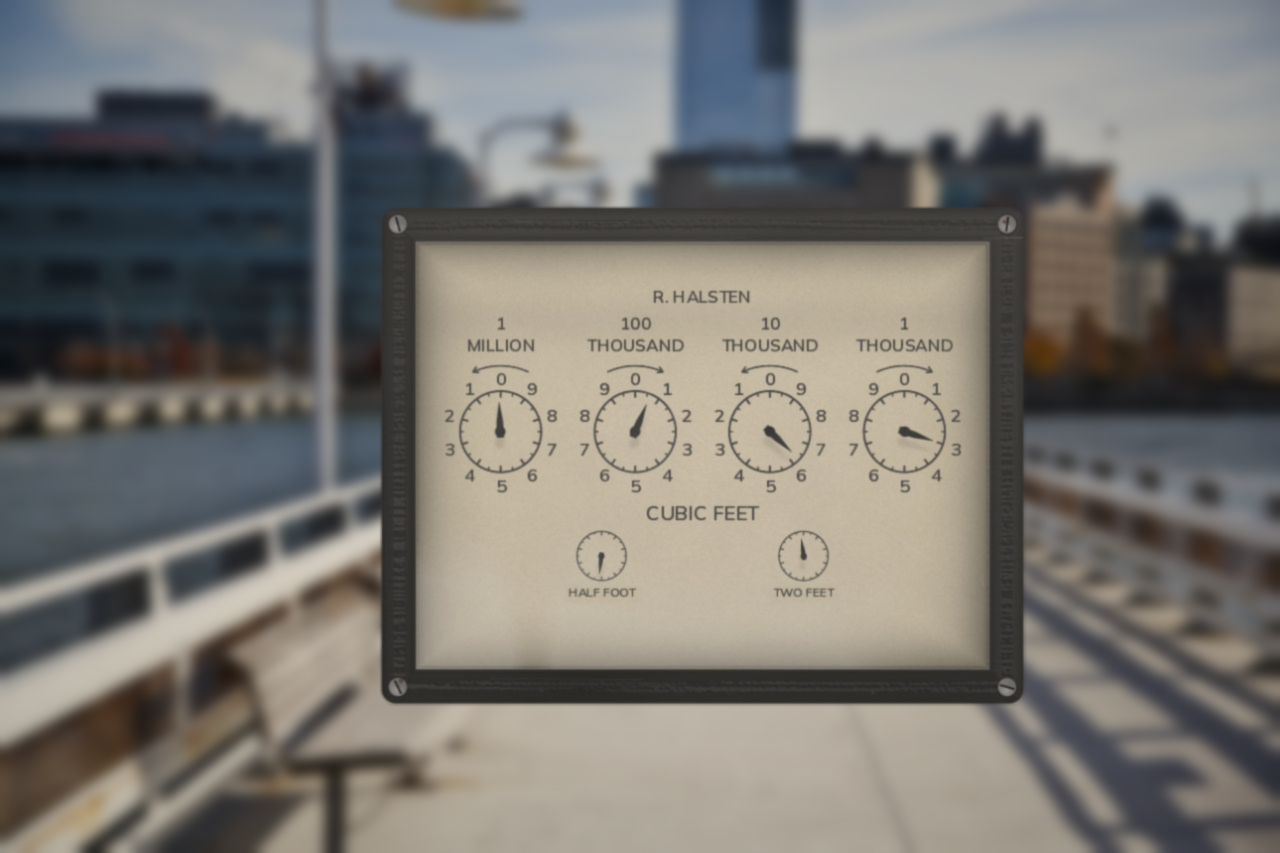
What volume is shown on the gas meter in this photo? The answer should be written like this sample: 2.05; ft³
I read 6300; ft³
